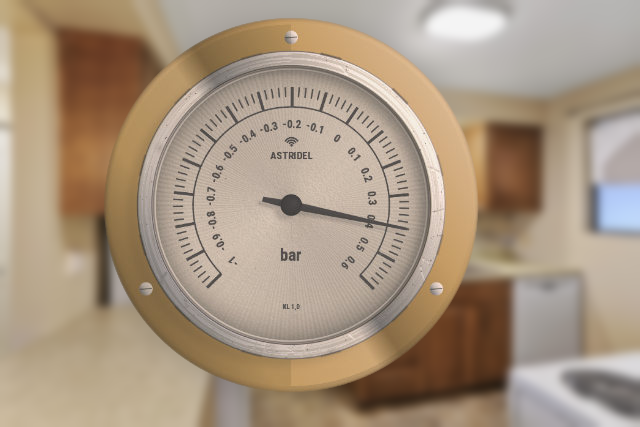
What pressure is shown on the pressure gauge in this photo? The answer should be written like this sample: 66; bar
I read 0.4; bar
